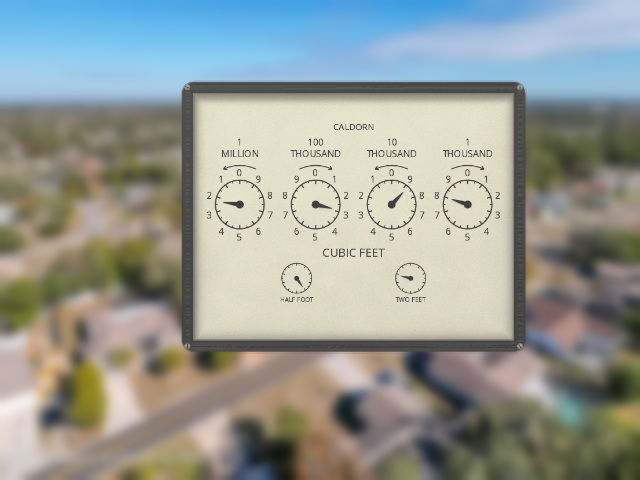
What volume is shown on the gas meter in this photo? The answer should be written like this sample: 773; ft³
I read 228800; ft³
